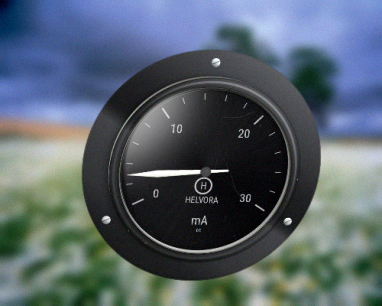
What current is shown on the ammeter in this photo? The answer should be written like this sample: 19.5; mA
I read 3; mA
